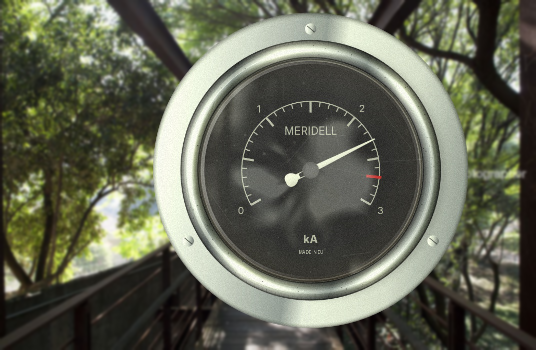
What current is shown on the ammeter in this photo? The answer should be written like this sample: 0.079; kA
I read 2.3; kA
